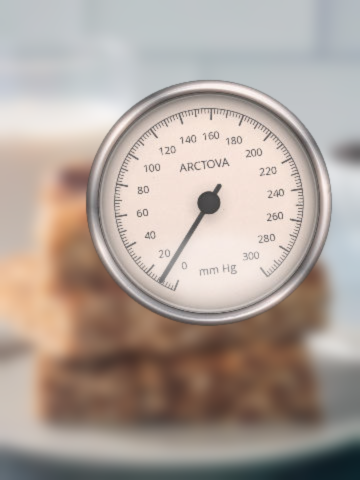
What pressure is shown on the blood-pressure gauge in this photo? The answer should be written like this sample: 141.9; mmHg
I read 10; mmHg
